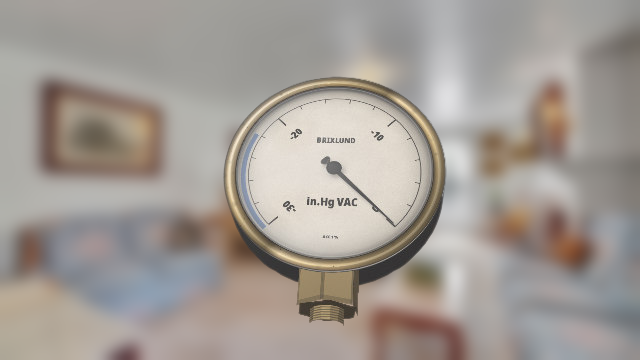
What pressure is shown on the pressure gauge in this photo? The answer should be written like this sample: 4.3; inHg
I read 0; inHg
